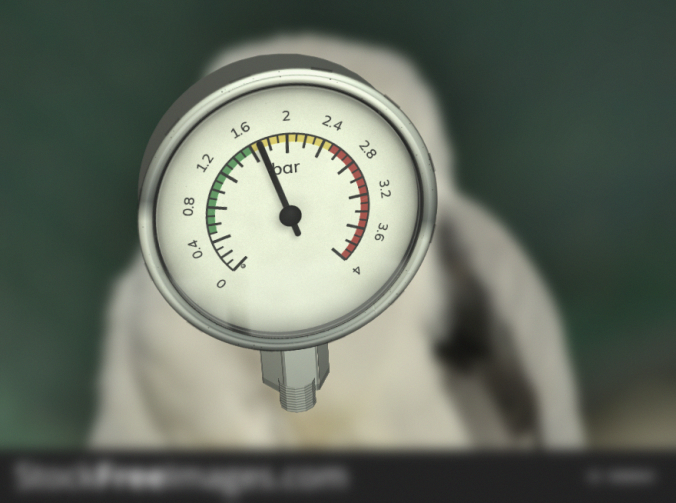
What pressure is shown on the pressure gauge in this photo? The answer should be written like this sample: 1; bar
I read 1.7; bar
